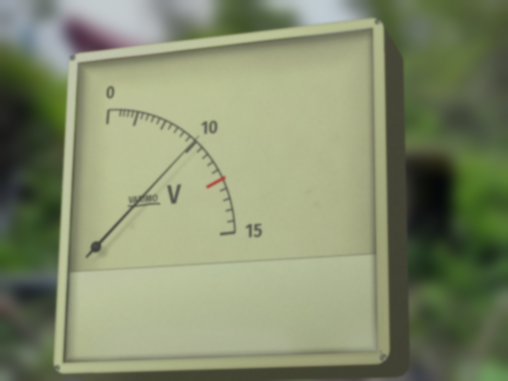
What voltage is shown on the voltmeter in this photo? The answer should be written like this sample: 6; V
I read 10; V
